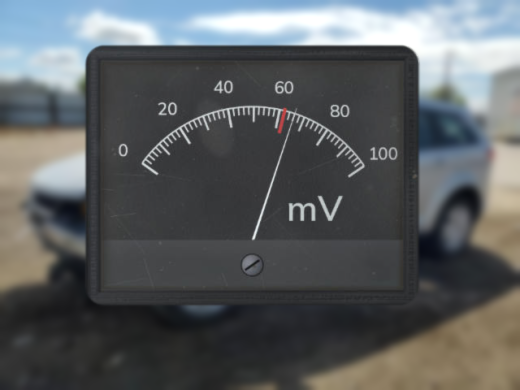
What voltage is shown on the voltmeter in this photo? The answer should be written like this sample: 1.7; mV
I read 66; mV
